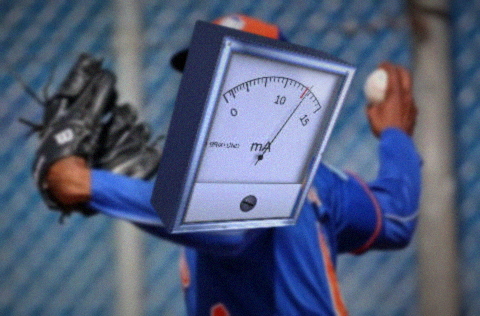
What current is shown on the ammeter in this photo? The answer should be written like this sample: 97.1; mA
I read 12.5; mA
